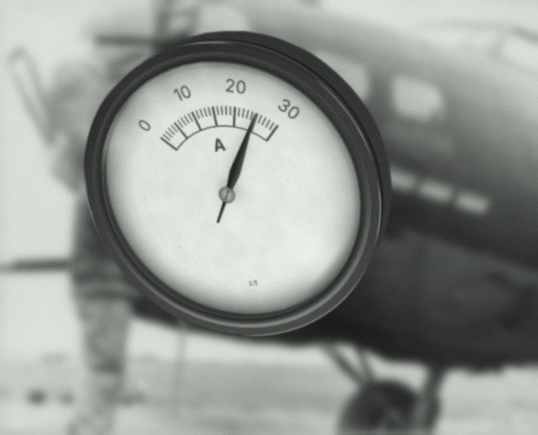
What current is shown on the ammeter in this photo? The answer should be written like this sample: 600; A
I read 25; A
